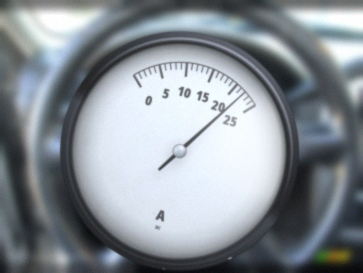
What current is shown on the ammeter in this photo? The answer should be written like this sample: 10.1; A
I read 22; A
